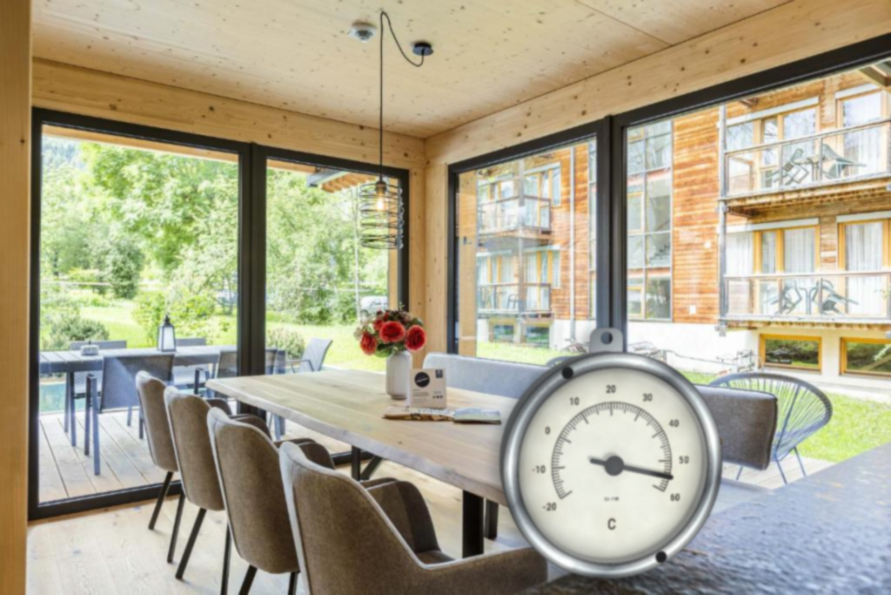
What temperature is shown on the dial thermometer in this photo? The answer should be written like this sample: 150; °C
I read 55; °C
